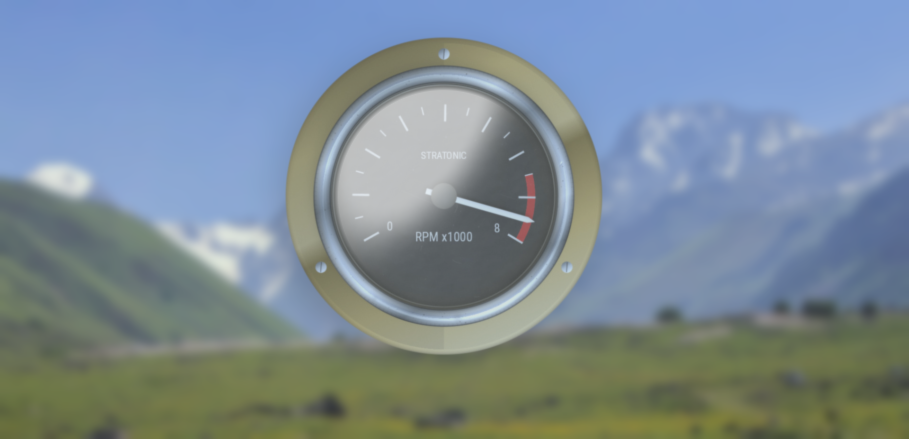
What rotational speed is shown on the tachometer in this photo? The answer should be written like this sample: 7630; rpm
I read 7500; rpm
